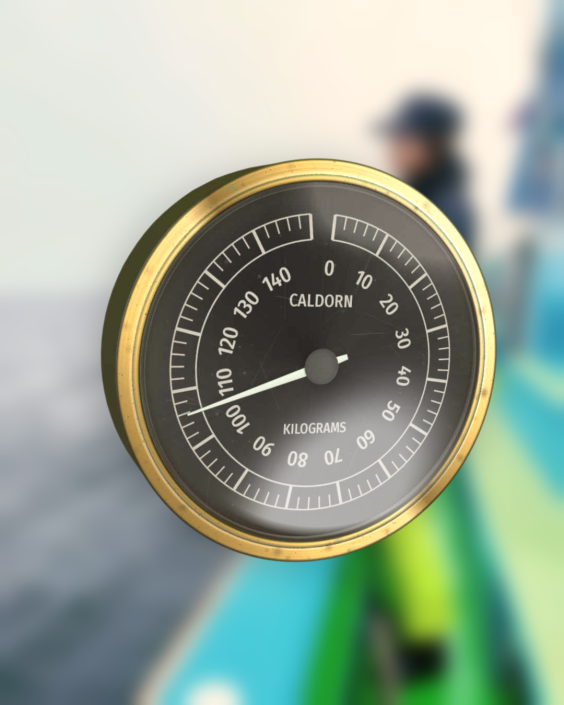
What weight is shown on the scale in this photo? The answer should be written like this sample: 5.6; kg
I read 106; kg
